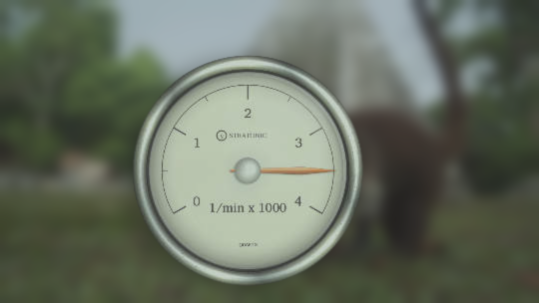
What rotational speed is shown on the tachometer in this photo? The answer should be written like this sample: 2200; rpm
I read 3500; rpm
